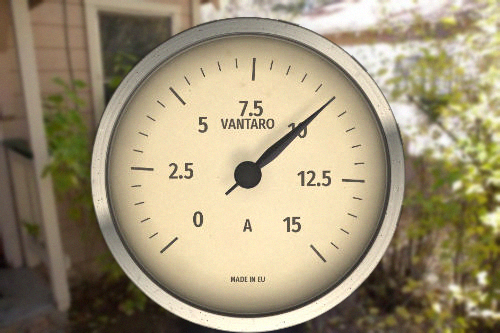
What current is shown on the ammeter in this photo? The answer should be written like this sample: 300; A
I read 10; A
